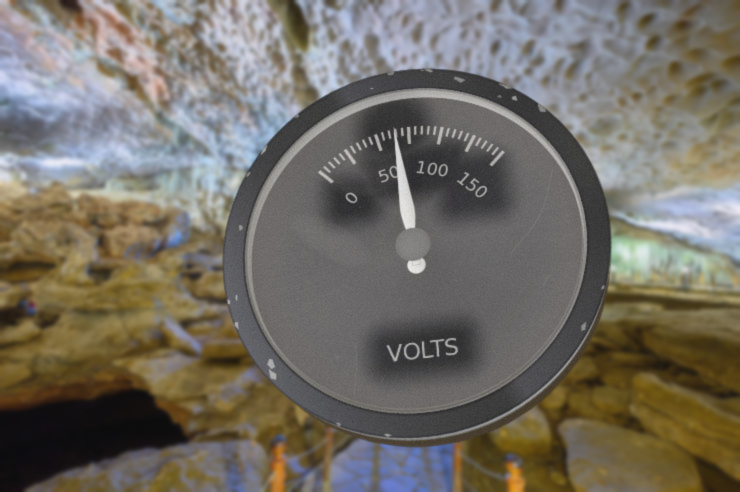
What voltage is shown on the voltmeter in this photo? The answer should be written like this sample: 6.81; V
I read 65; V
